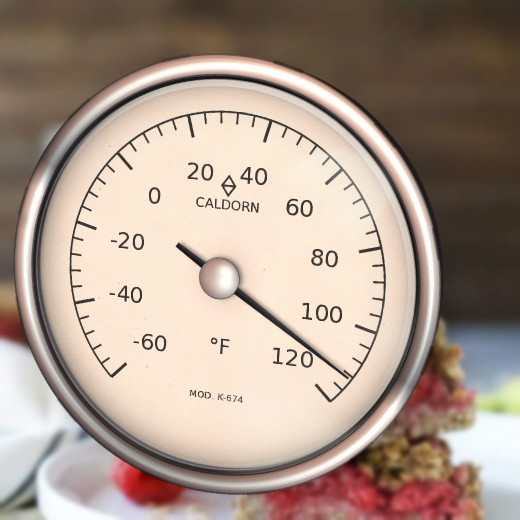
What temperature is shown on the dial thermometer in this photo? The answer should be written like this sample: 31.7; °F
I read 112; °F
